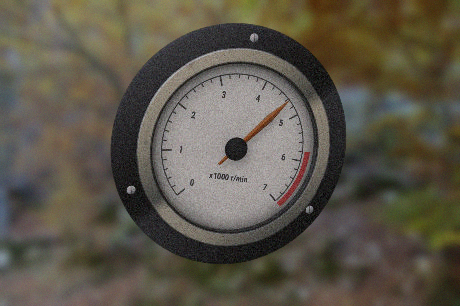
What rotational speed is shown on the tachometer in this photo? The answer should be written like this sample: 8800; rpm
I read 4600; rpm
